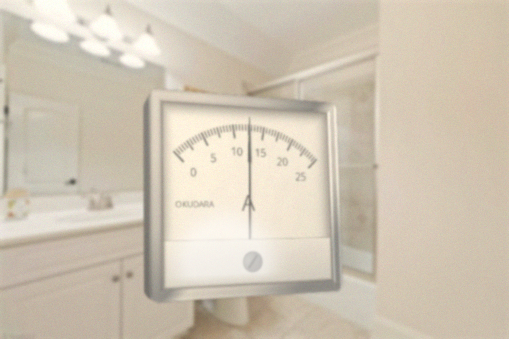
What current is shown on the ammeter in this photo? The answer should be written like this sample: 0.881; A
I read 12.5; A
